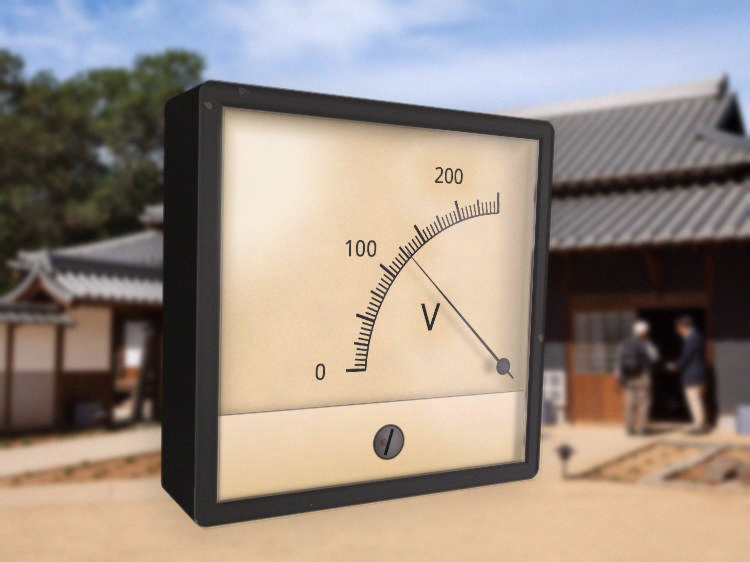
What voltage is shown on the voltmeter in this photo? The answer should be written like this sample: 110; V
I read 125; V
